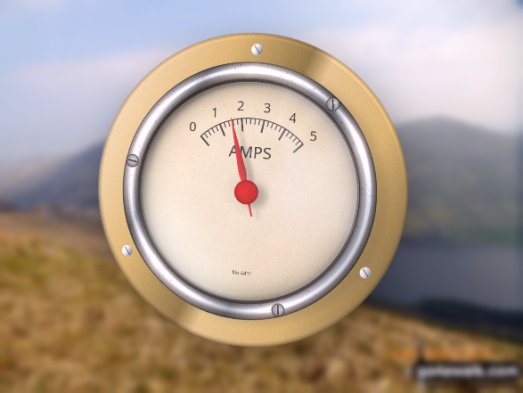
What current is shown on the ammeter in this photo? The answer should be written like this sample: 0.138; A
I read 1.6; A
